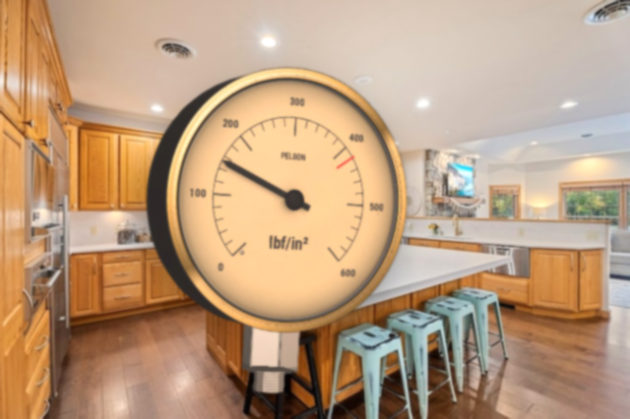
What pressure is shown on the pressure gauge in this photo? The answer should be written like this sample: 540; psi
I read 150; psi
